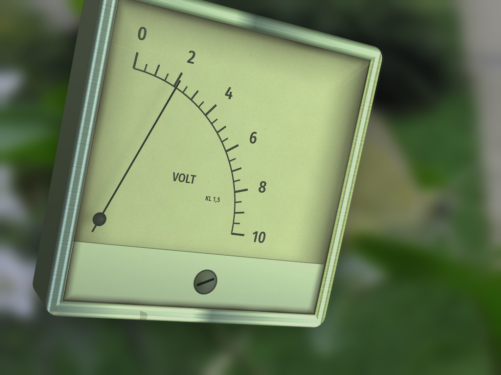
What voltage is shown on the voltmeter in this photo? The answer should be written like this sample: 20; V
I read 2; V
